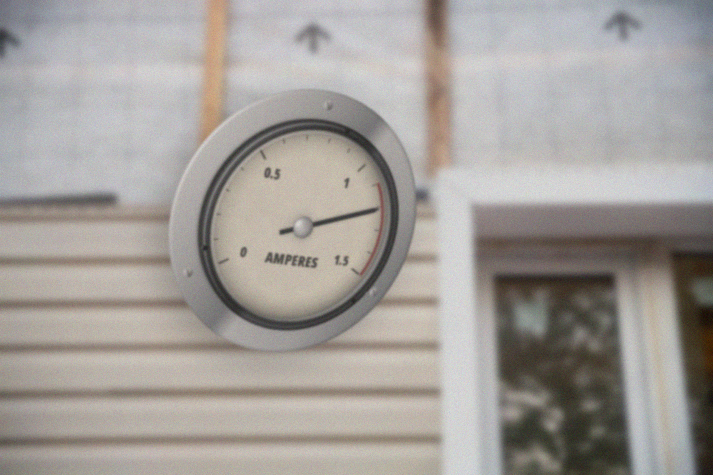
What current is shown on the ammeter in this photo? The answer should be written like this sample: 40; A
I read 1.2; A
